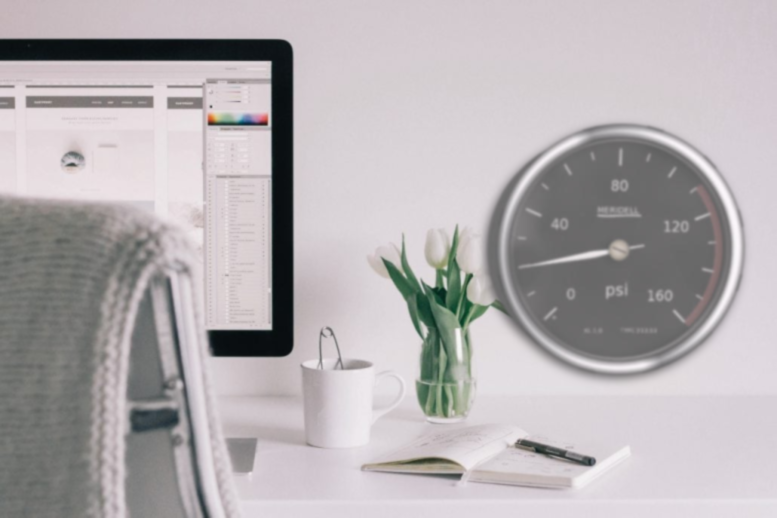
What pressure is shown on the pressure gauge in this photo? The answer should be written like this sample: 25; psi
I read 20; psi
